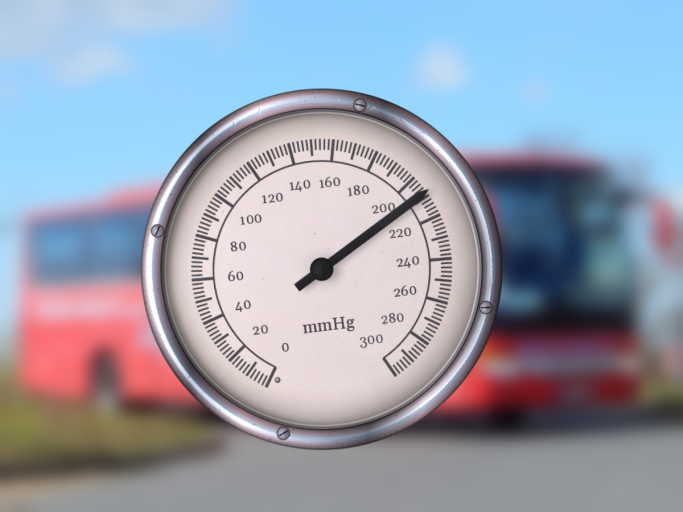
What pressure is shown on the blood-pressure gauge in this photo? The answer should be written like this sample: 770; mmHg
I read 208; mmHg
